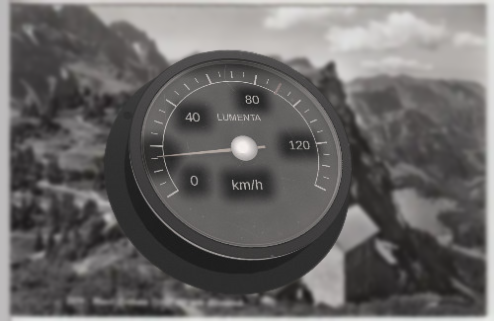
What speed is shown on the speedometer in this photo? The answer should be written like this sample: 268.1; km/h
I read 15; km/h
